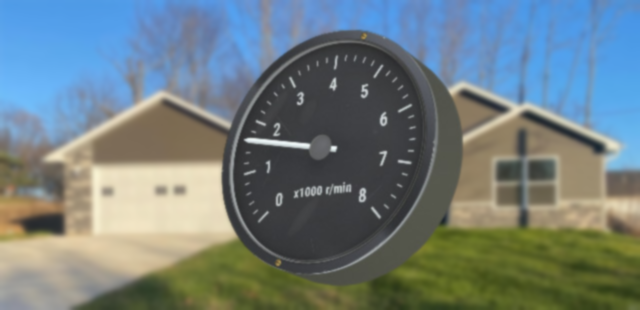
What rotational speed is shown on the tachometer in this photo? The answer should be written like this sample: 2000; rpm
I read 1600; rpm
